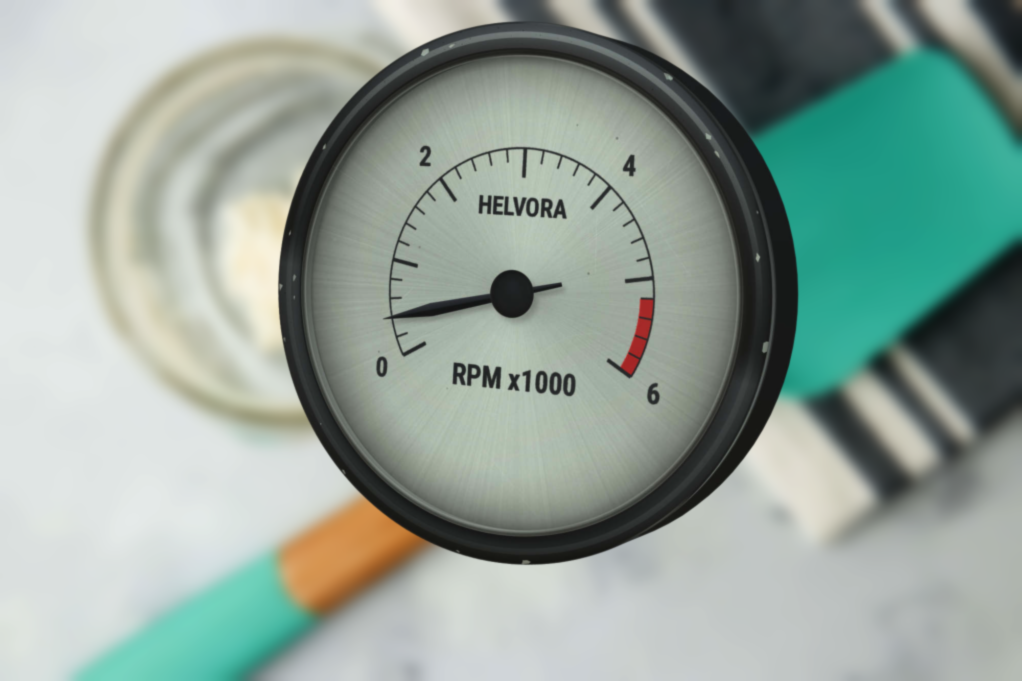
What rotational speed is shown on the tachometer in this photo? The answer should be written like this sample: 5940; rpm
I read 400; rpm
